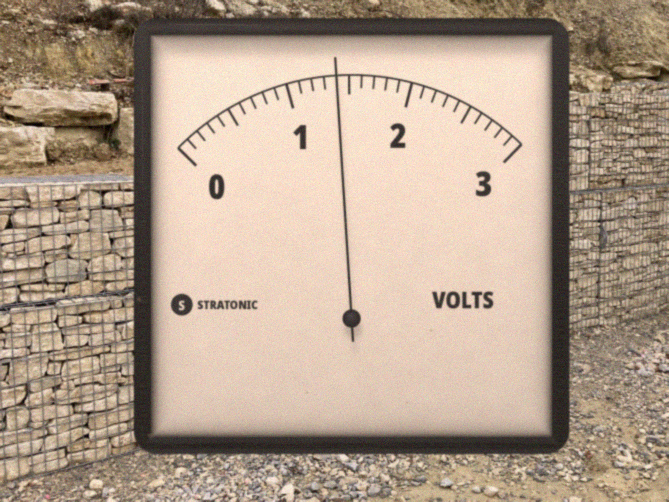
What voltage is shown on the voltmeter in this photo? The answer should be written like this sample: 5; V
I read 1.4; V
